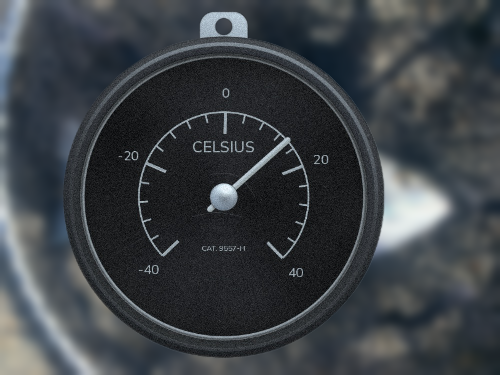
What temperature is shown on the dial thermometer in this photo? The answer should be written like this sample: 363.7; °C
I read 14; °C
